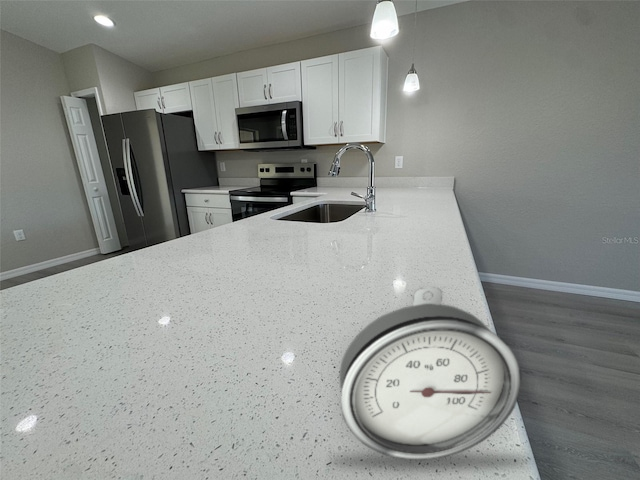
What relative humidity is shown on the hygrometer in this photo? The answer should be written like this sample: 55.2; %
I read 90; %
